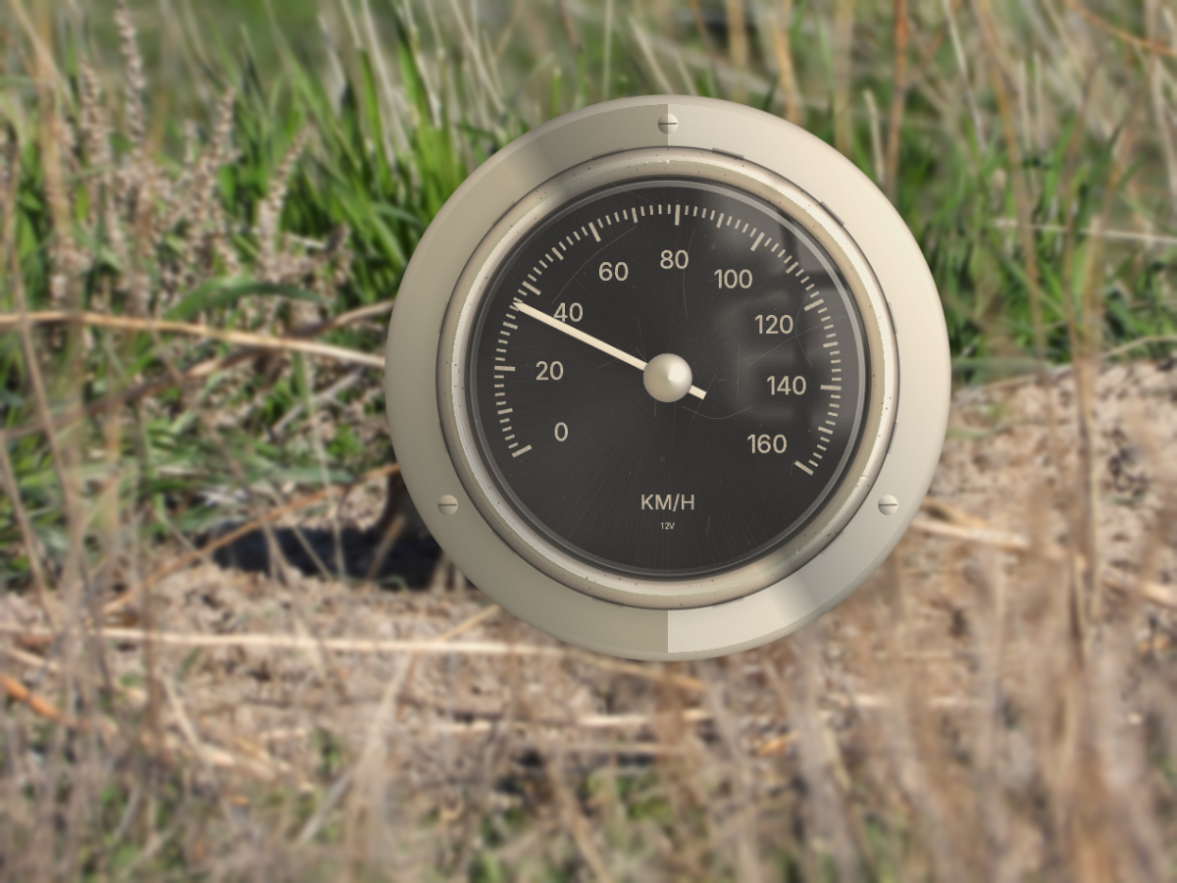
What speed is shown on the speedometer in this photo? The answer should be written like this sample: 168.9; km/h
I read 35; km/h
